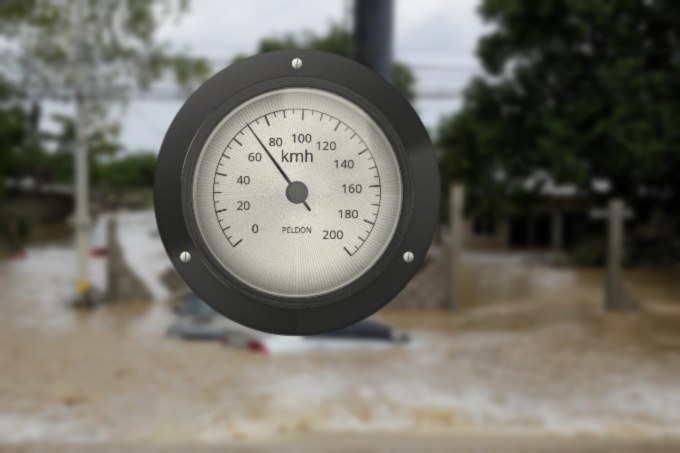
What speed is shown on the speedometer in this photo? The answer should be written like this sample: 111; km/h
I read 70; km/h
